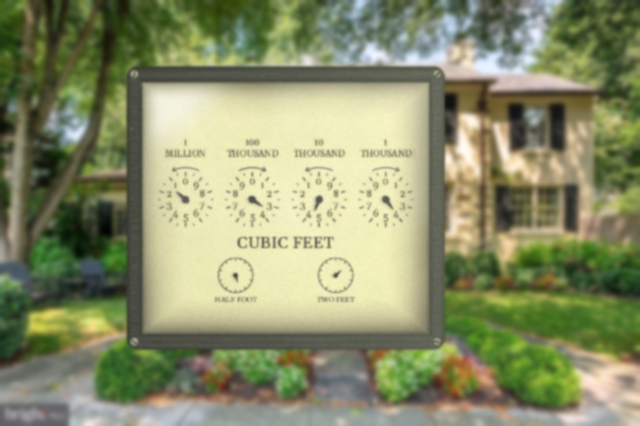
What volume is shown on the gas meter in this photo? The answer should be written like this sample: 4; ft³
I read 134400; ft³
